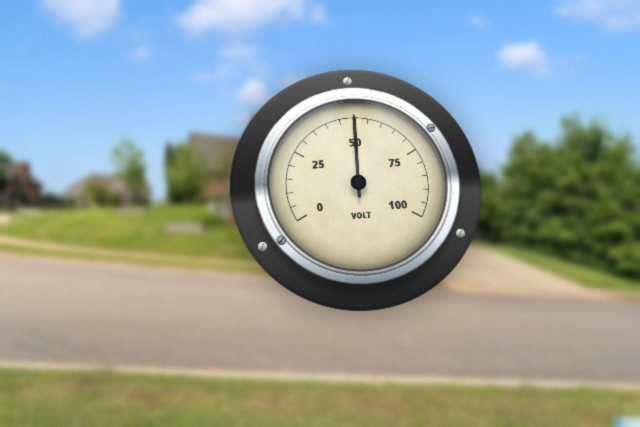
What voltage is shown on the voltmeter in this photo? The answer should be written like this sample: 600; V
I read 50; V
